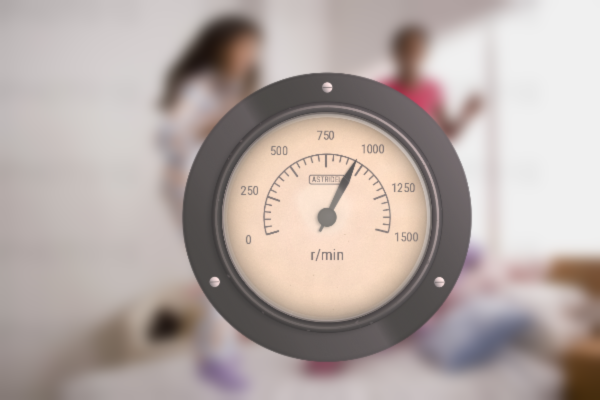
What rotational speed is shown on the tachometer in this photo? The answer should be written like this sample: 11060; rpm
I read 950; rpm
